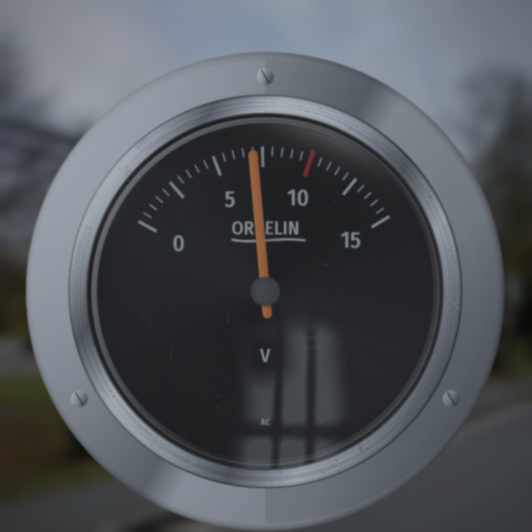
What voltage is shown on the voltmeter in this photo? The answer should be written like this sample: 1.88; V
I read 7; V
